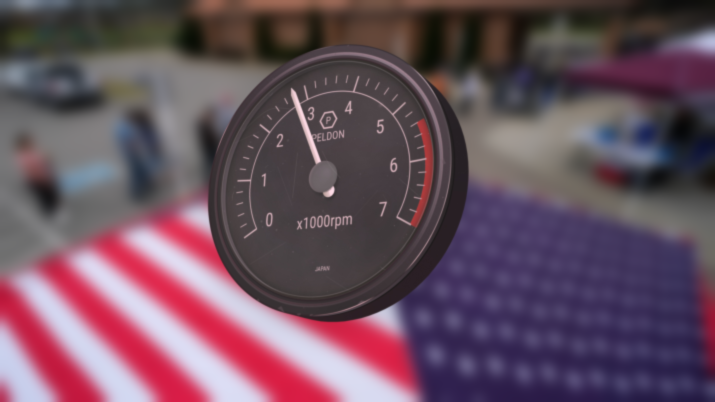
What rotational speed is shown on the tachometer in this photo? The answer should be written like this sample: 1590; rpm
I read 2800; rpm
